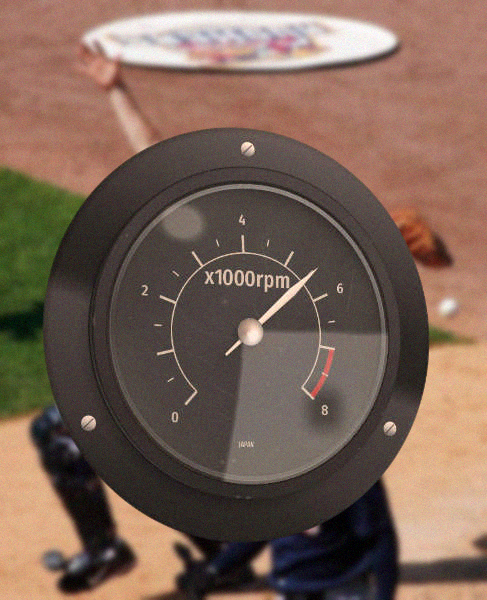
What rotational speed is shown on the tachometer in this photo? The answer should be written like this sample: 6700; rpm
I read 5500; rpm
